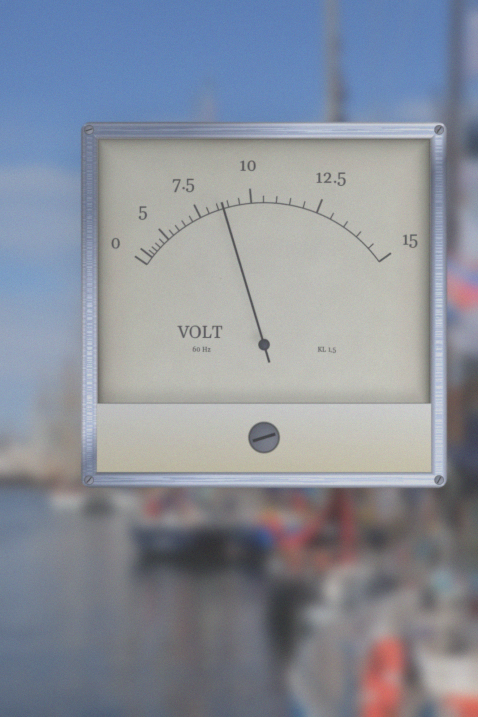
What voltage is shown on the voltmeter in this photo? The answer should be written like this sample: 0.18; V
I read 8.75; V
